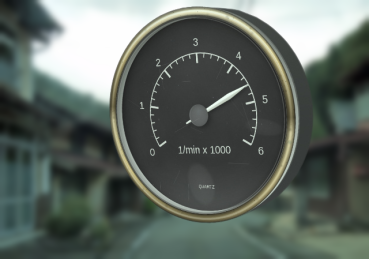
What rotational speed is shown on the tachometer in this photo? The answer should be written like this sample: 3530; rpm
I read 4600; rpm
